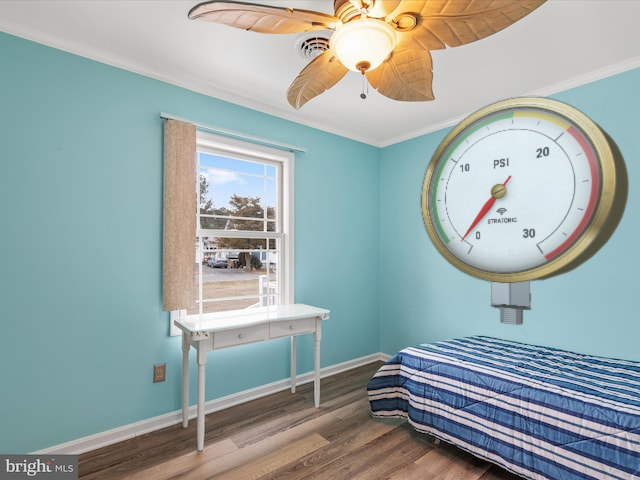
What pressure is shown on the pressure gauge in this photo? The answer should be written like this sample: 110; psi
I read 1; psi
